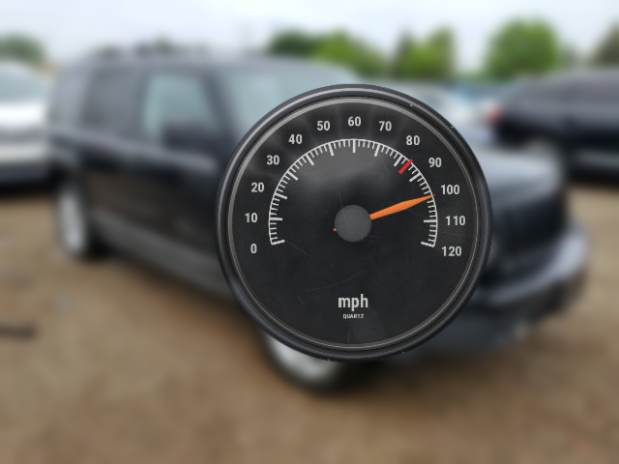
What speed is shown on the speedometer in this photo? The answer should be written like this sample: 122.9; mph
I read 100; mph
